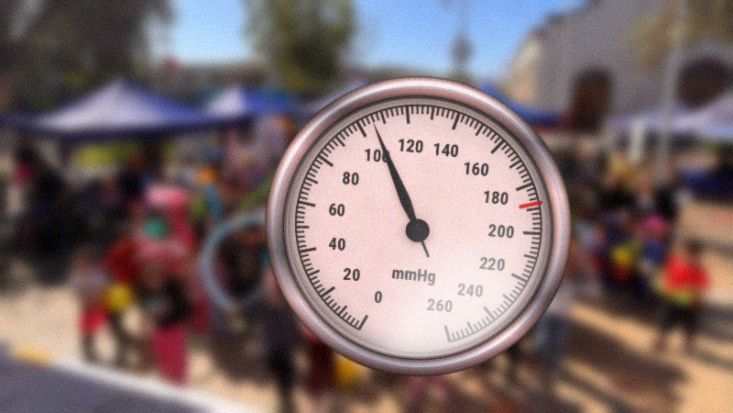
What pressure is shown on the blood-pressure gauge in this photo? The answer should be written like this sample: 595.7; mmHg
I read 106; mmHg
